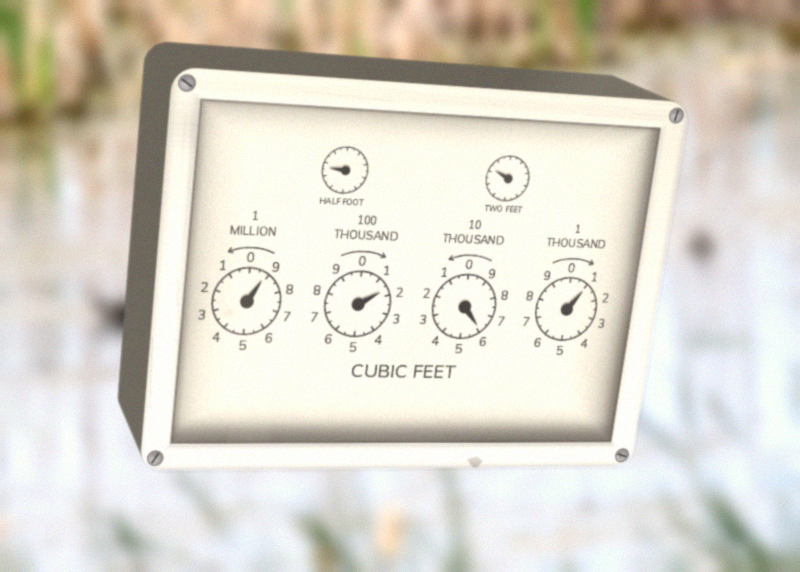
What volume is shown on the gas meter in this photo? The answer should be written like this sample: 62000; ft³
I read 916100; ft³
